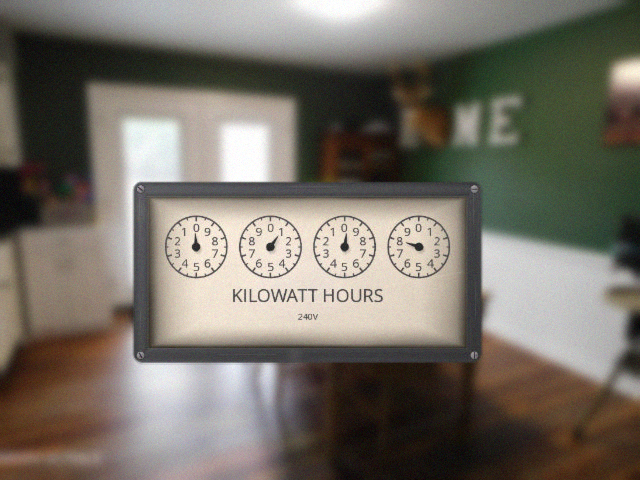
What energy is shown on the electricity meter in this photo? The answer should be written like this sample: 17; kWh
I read 98; kWh
